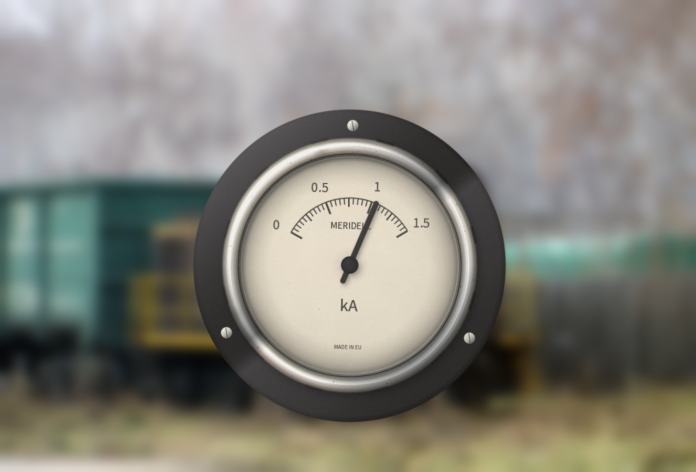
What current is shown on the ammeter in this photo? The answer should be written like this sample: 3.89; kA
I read 1.05; kA
